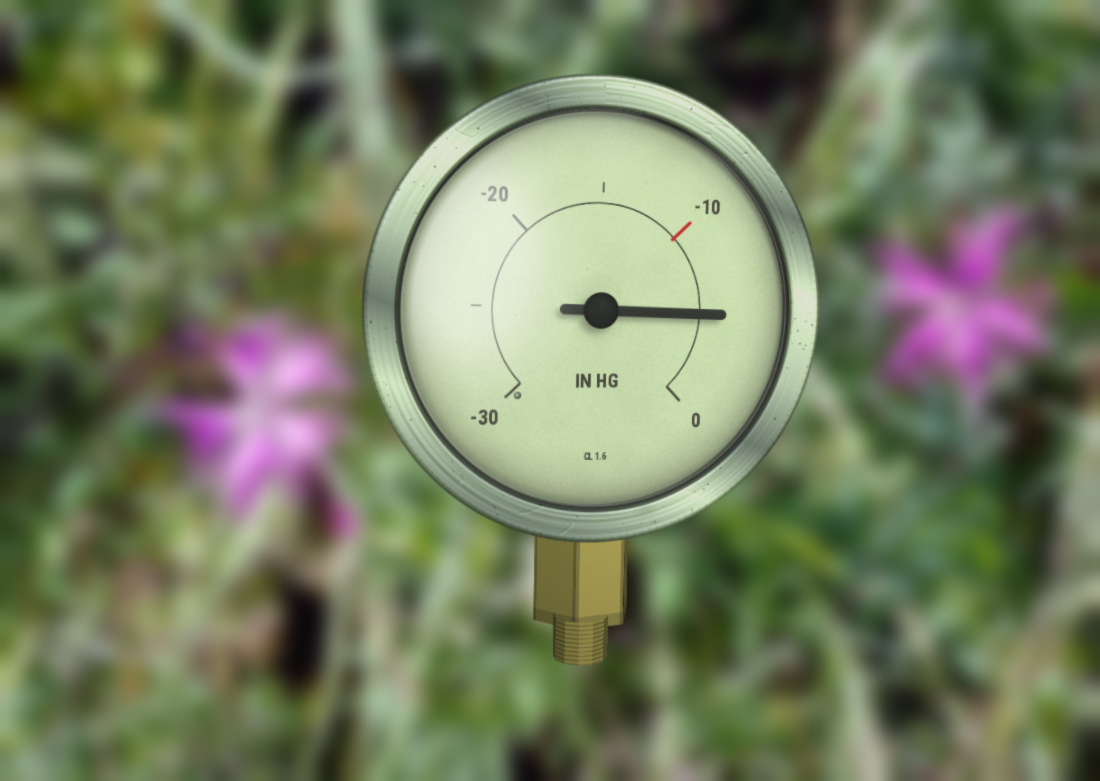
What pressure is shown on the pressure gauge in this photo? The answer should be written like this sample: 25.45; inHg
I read -5; inHg
